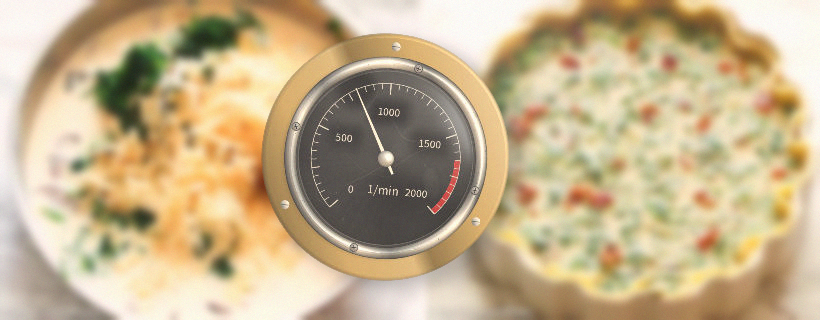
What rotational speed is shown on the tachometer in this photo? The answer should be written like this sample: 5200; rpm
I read 800; rpm
